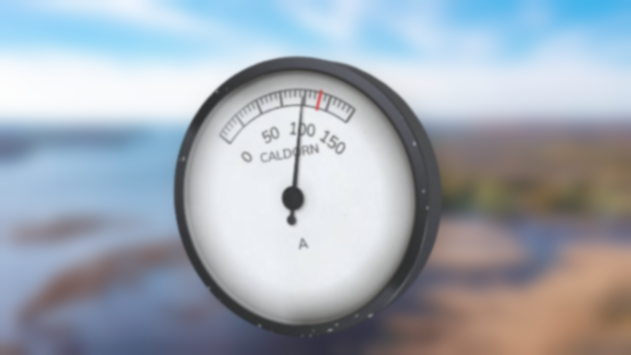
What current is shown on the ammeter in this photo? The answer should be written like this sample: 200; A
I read 100; A
